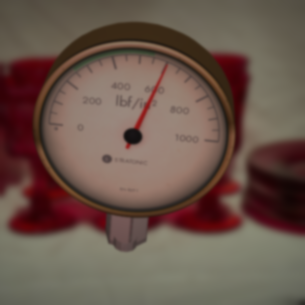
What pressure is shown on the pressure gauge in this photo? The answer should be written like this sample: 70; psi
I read 600; psi
